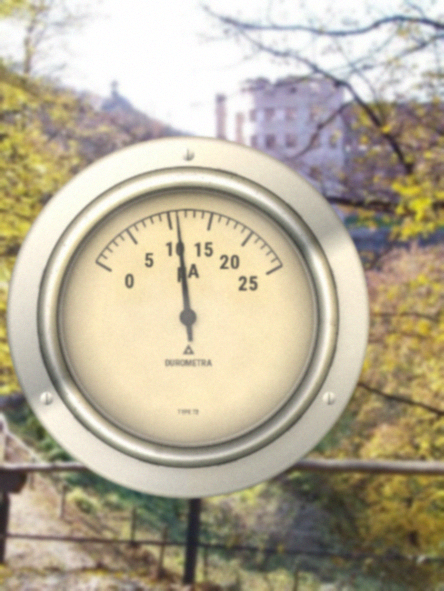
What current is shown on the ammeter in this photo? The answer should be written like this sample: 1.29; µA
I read 11; µA
